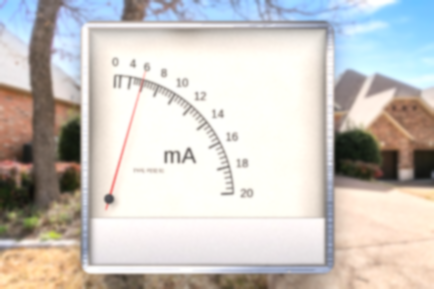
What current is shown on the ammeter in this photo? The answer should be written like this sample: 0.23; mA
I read 6; mA
